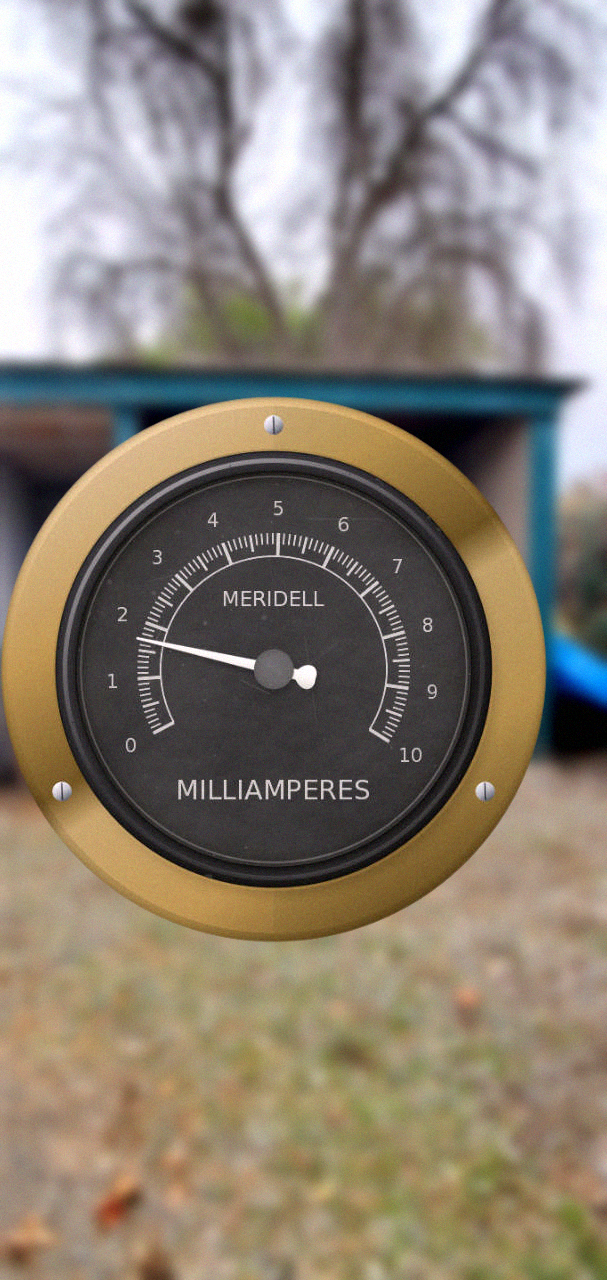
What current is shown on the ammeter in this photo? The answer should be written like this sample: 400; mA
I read 1.7; mA
